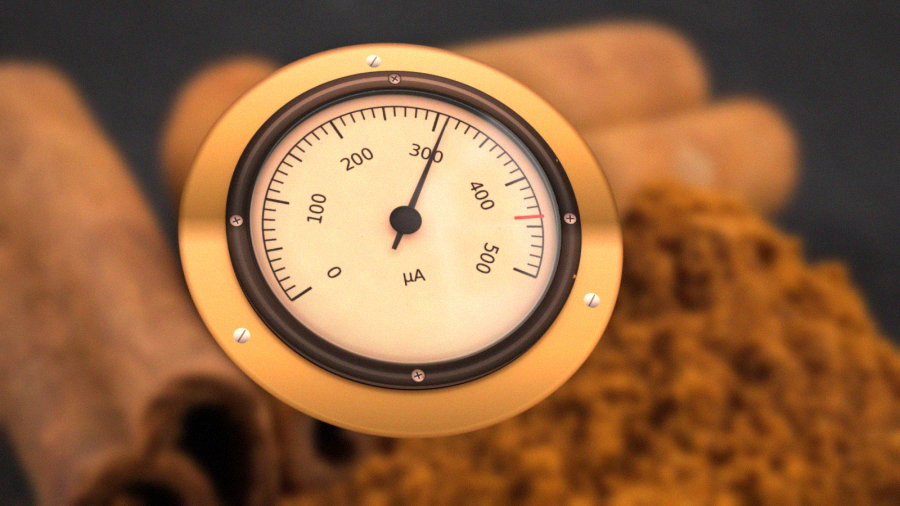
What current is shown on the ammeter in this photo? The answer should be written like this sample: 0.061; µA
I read 310; µA
